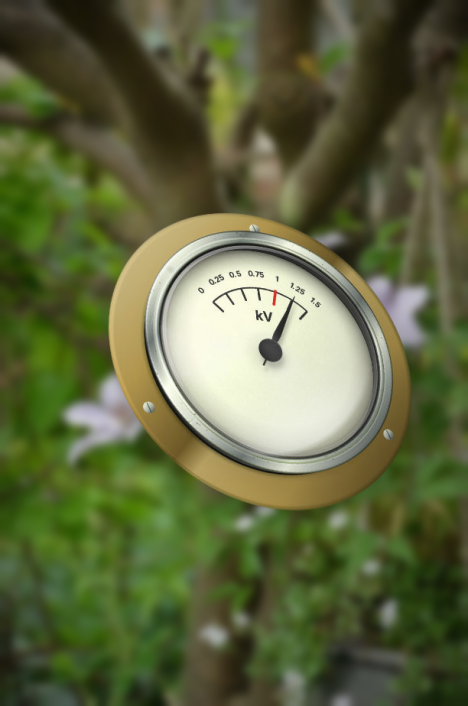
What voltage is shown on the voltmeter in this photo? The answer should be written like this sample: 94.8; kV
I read 1.25; kV
